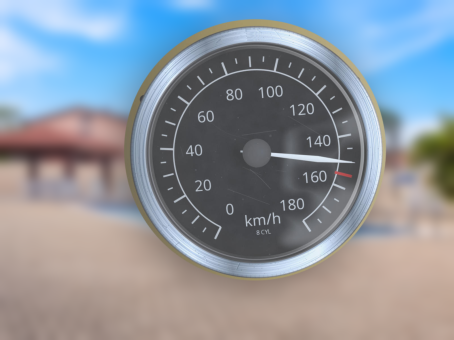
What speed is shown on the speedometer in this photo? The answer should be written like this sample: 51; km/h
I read 150; km/h
